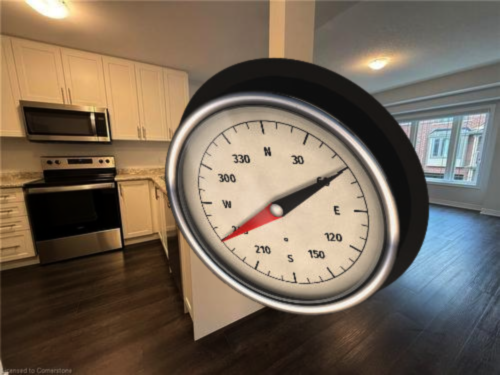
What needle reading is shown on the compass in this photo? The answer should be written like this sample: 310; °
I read 240; °
